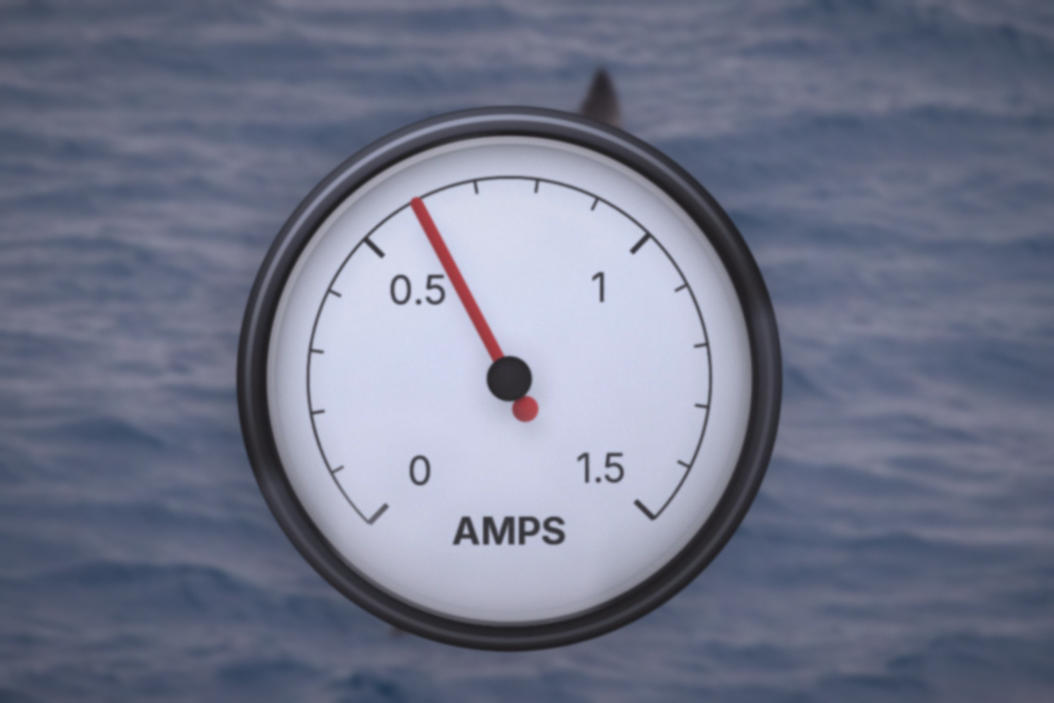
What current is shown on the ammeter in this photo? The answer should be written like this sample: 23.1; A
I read 0.6; A
